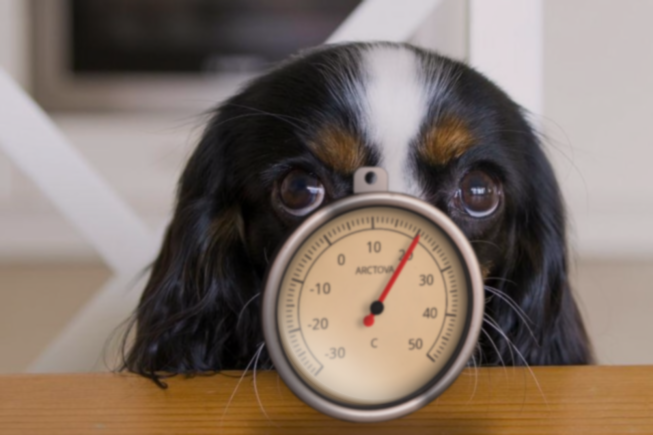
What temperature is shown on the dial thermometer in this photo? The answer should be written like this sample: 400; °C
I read 20; °C
